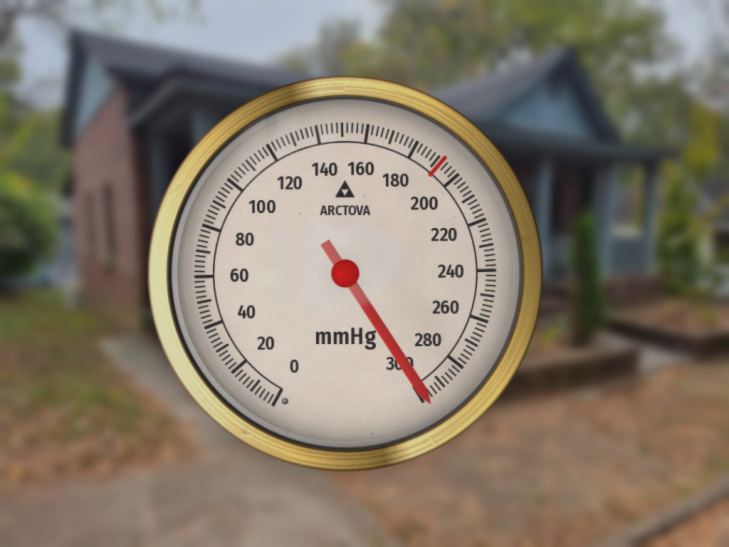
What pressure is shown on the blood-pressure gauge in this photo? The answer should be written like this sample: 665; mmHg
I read 298; mmHg
